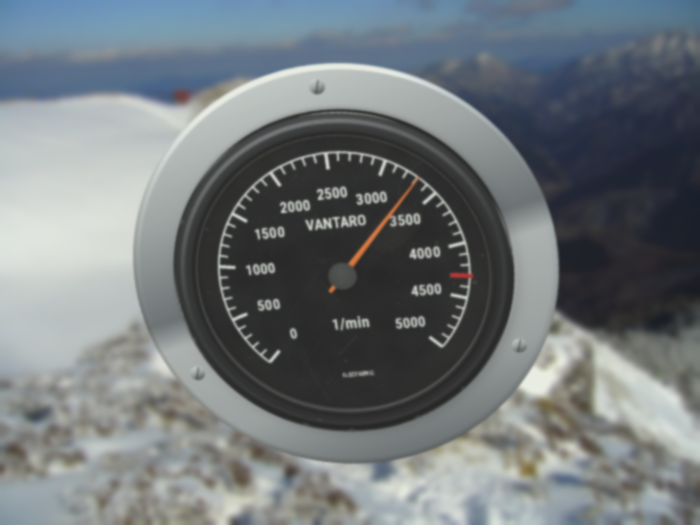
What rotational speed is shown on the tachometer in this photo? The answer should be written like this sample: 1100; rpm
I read 3300; rpm
